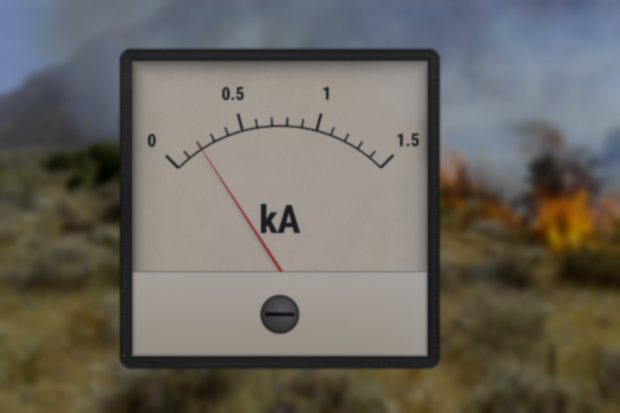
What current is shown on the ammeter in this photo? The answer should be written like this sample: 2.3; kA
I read 0.2; kA
